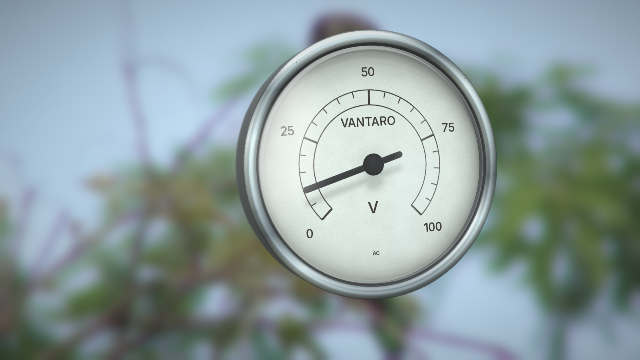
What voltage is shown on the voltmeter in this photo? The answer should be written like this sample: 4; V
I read 10; V
